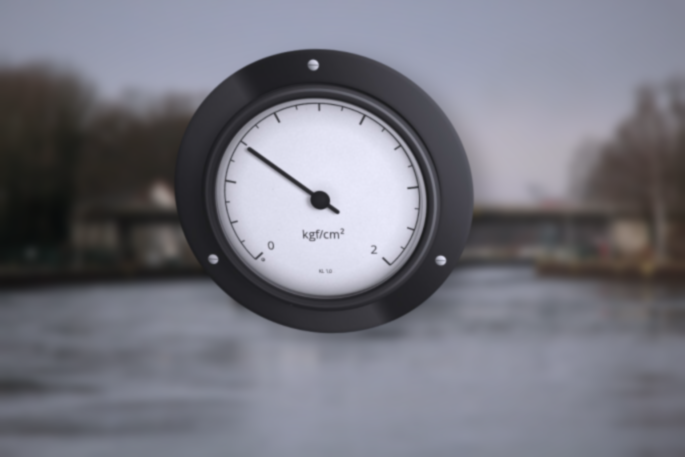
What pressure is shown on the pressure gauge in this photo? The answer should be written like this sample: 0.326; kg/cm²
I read 0.6; kg/cm²
